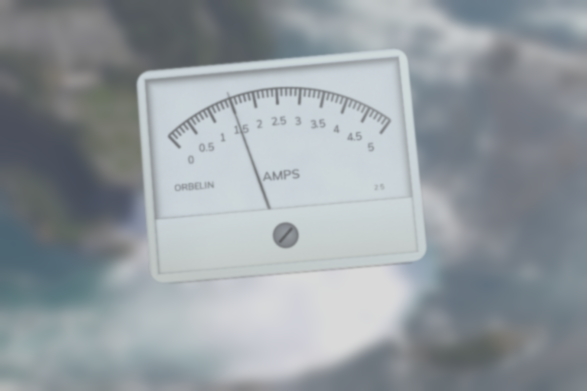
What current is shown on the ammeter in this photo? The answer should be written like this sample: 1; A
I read 1.5; A
